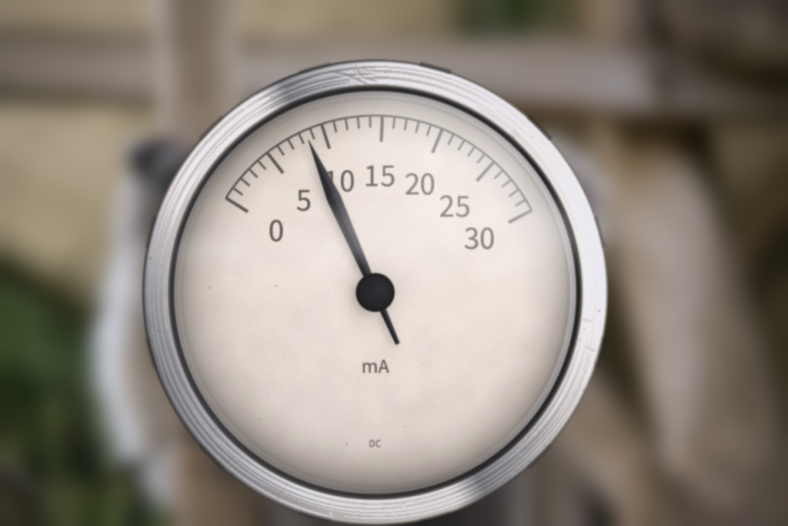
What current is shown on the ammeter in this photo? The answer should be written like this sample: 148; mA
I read 8.5; mA
